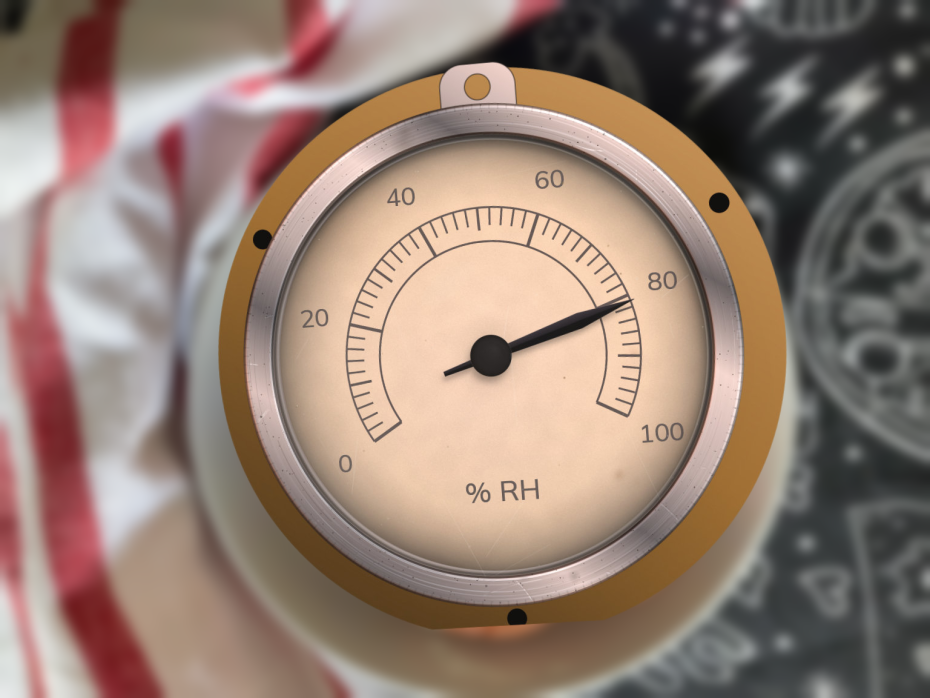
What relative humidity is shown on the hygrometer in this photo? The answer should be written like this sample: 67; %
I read 81; %
